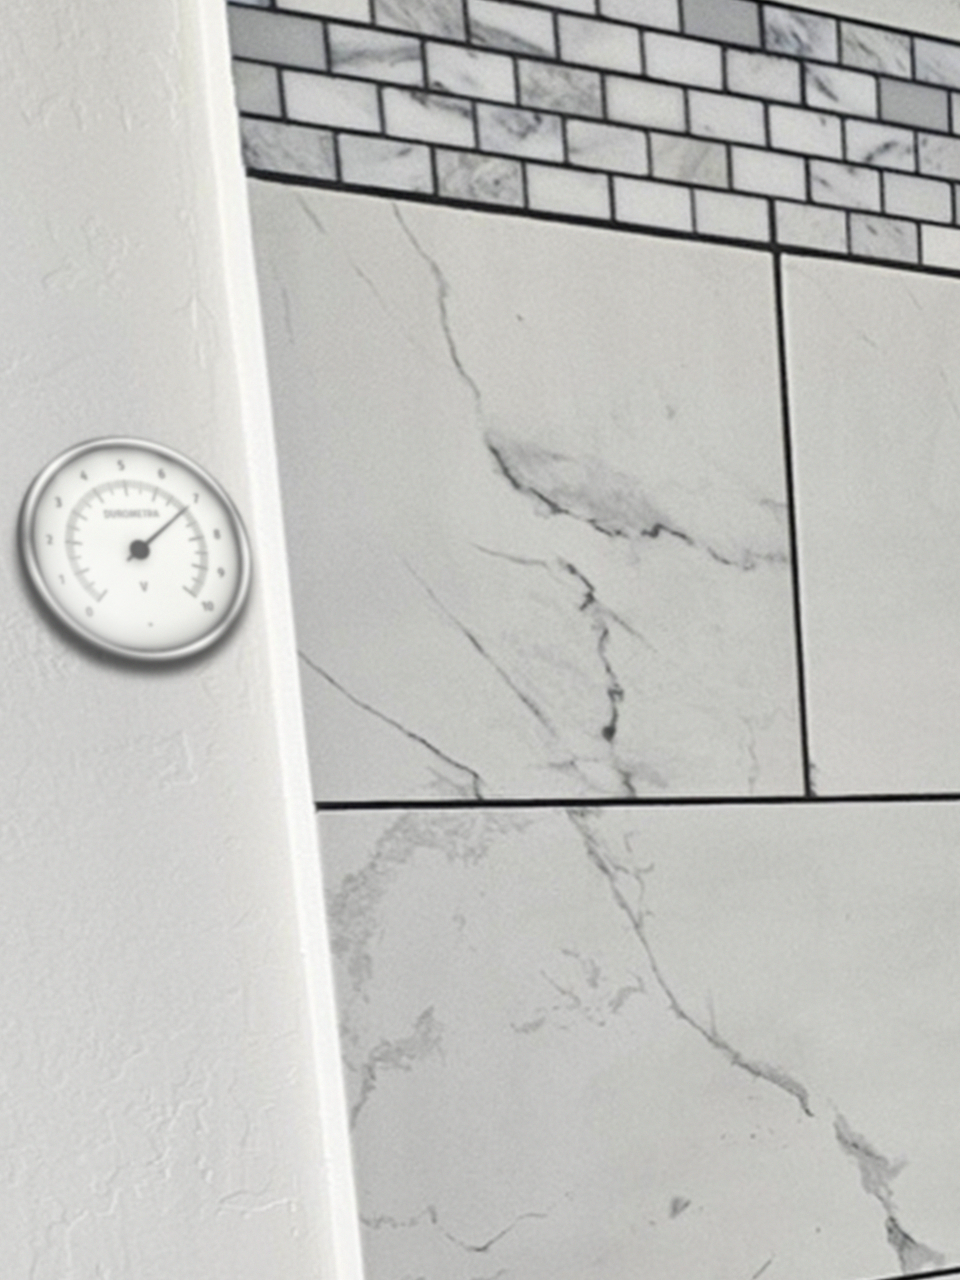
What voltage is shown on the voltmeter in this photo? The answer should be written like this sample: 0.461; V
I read 7; V
